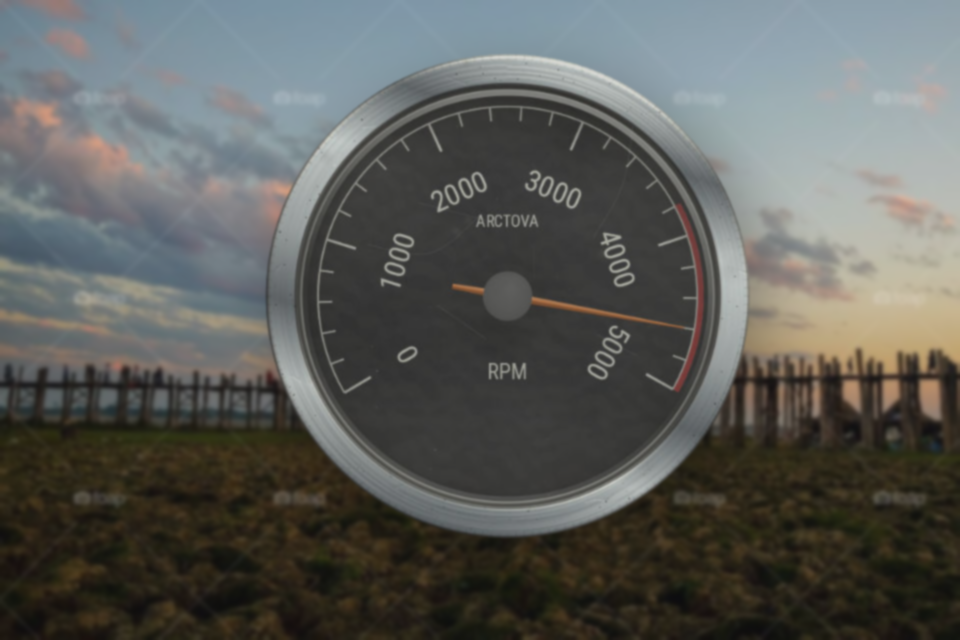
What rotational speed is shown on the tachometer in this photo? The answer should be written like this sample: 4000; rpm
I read 4600; rpm
